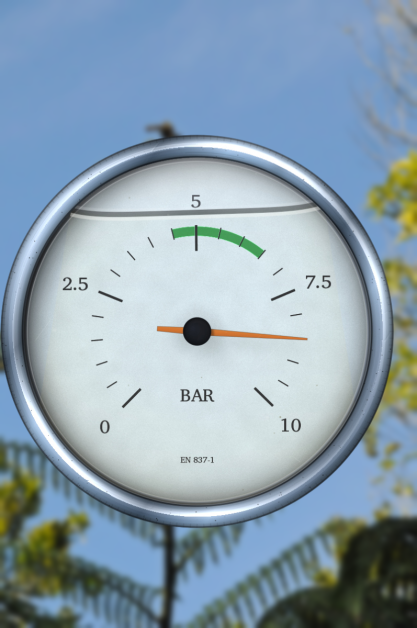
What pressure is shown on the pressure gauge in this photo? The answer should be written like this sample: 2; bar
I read 8.5; bar
